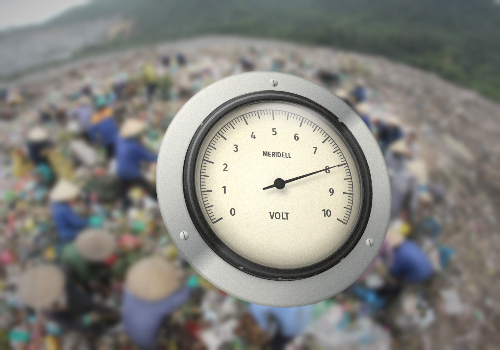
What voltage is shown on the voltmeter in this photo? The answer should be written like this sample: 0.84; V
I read 8; V
